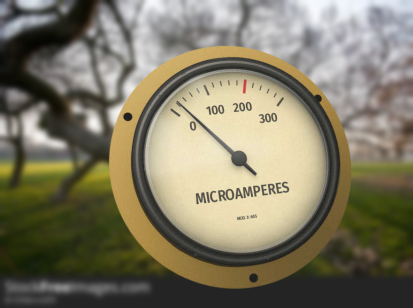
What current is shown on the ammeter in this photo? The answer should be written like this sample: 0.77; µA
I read 20; µA
